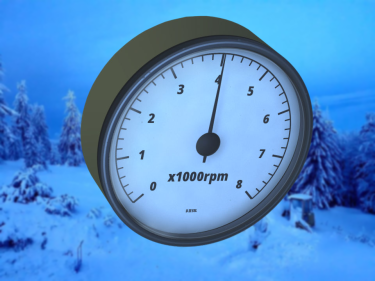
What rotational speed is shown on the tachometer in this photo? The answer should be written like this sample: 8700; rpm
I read 4000; rpm
